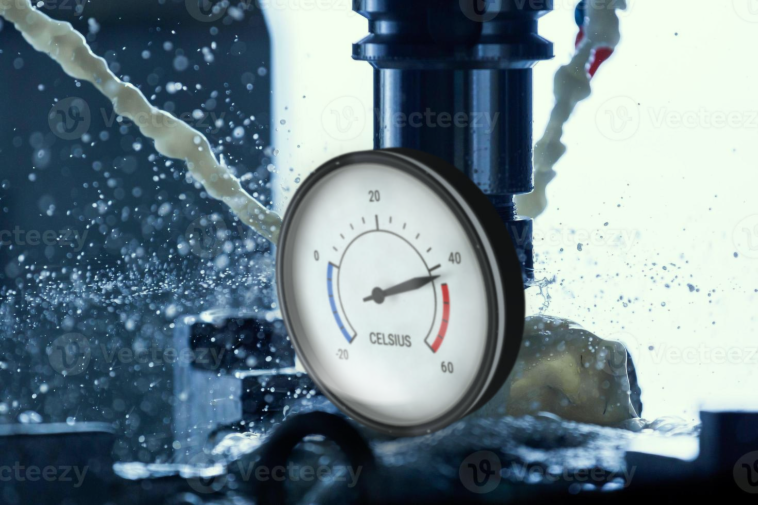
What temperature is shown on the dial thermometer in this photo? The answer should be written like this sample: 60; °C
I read 42; °C
